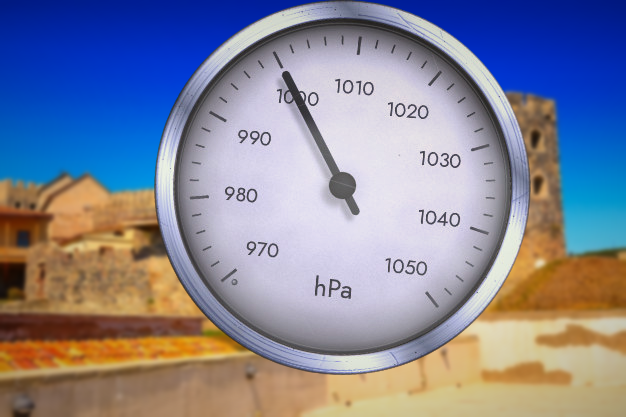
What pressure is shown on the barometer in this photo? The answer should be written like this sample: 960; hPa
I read 1000; hPa
